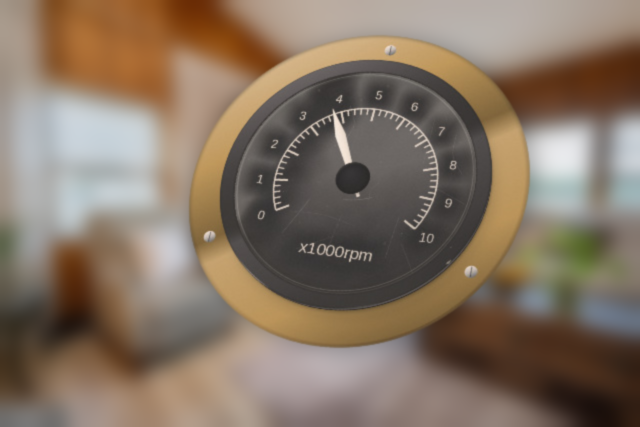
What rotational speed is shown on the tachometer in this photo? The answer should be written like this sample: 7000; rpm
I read 3800; rpm
